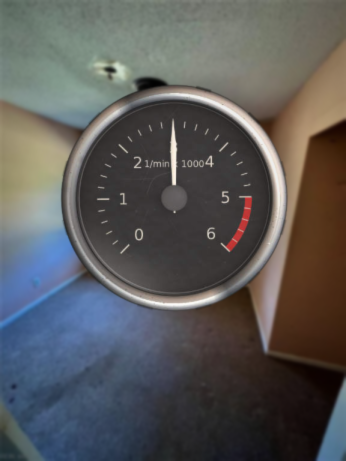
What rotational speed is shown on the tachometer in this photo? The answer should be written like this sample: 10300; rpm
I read 3000; rpm
